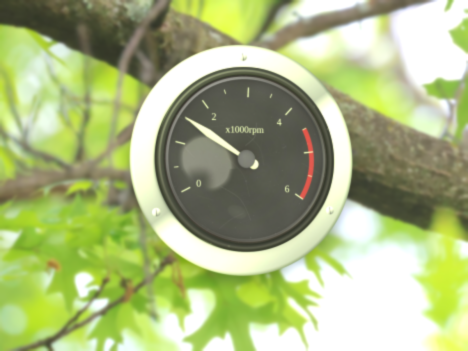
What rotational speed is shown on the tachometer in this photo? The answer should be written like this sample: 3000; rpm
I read 1500; rpm
